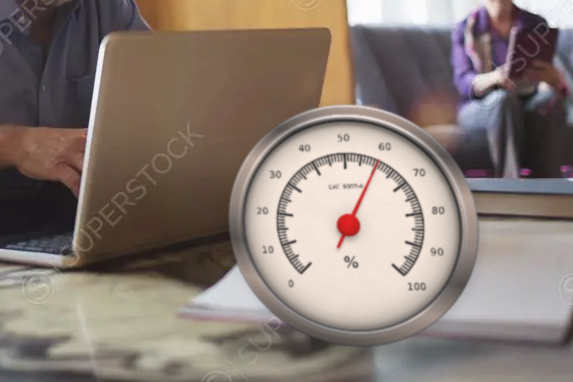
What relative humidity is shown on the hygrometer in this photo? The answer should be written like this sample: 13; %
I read 60; %
